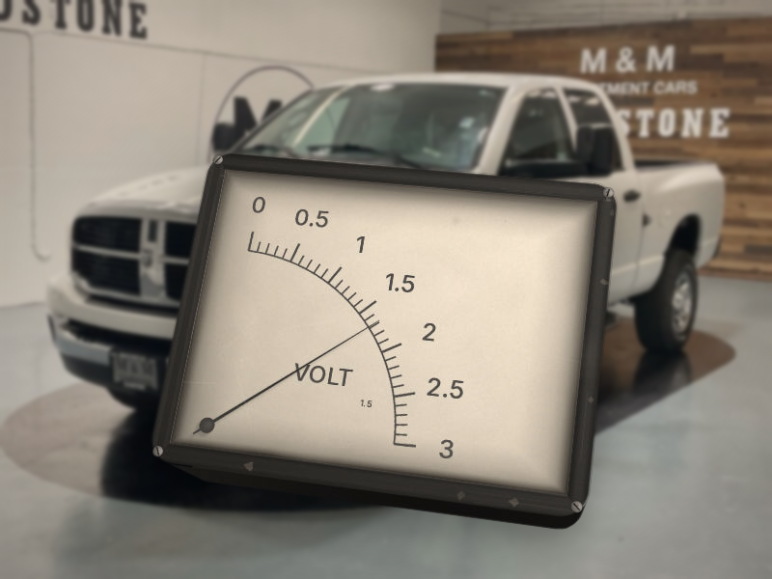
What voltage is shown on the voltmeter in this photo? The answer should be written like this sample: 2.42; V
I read 1.7; V
